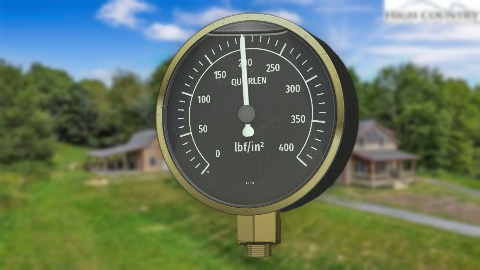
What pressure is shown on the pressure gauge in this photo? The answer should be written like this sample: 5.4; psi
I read 200; psi
